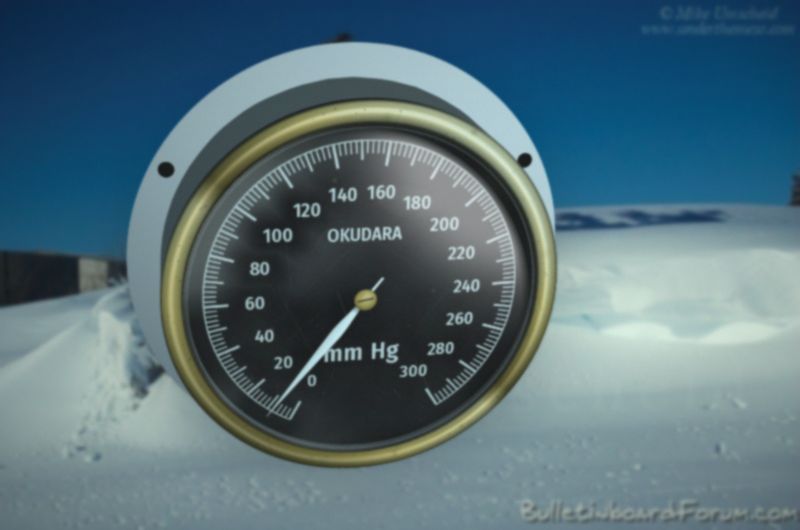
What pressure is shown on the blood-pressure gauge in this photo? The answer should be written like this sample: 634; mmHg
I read 10; mmHg
